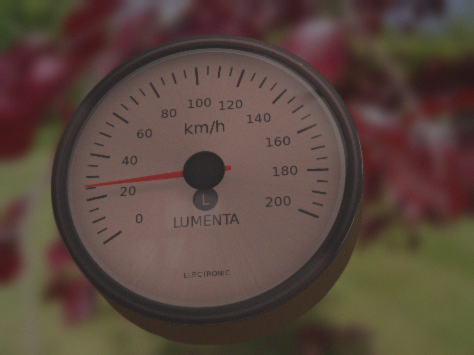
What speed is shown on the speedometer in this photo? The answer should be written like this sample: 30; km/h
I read 25; km/h
